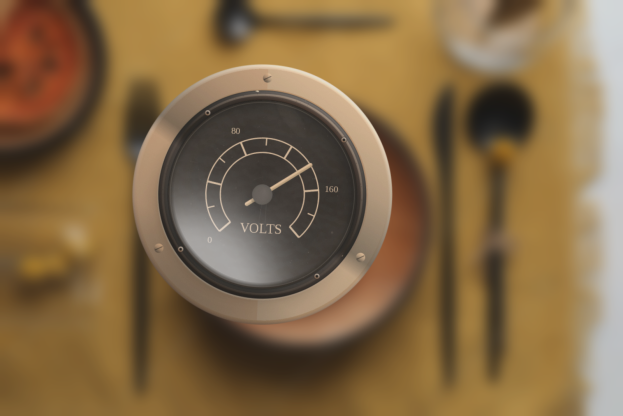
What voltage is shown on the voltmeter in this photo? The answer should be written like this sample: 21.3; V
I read 140; V
